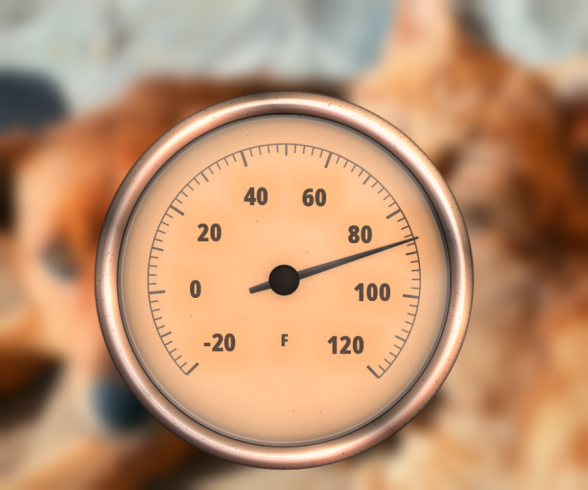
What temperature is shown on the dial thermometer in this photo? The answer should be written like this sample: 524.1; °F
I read 87; °F
